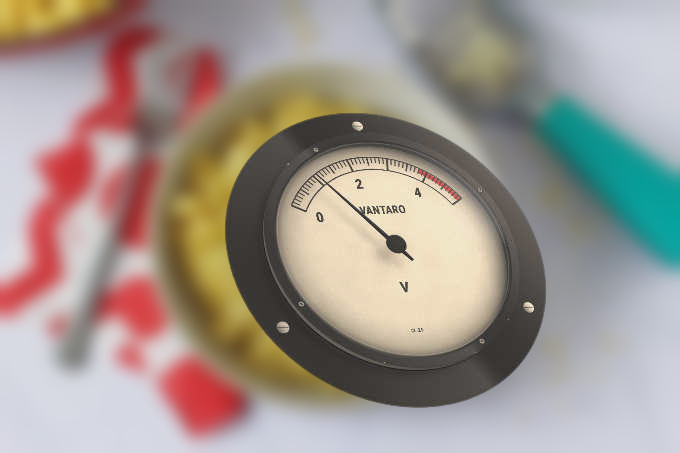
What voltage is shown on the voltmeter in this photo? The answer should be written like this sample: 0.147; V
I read 1; V
